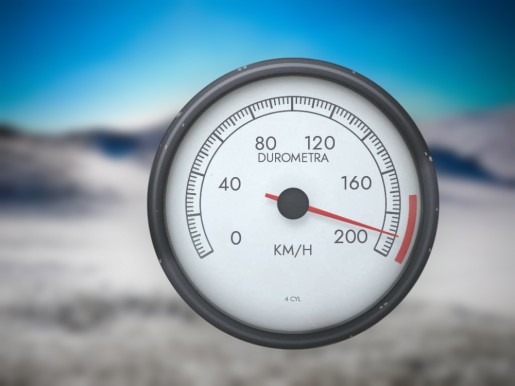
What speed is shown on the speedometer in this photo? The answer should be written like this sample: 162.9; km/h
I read 190; km/h
